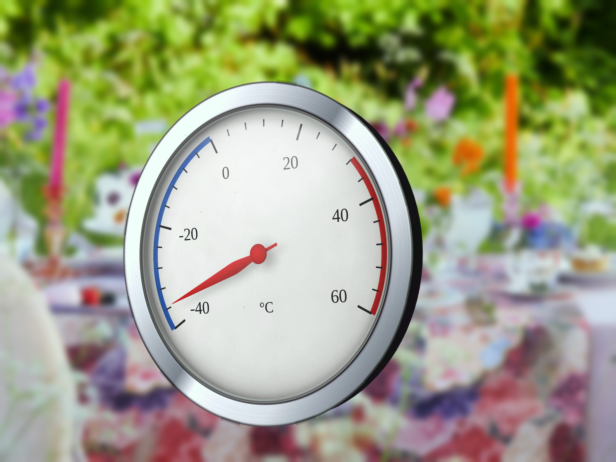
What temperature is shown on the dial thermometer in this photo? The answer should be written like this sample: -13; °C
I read -36; °C
